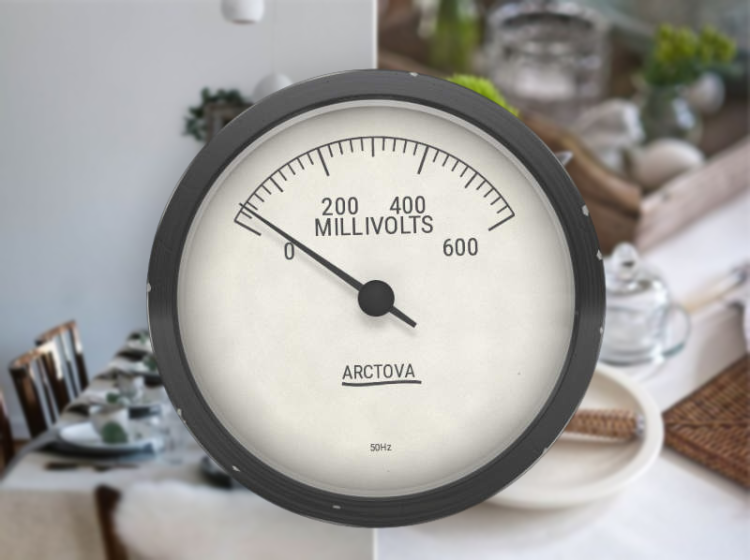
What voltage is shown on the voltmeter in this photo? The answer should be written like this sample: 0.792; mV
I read 30; mV
